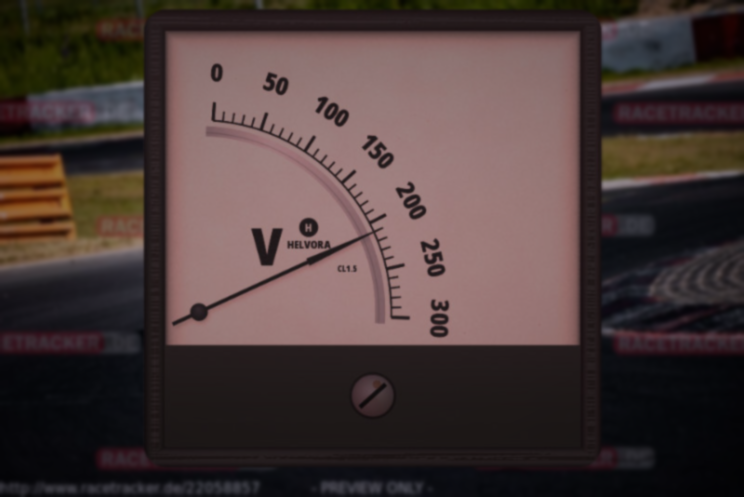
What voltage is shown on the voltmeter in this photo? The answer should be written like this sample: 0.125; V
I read 210; V
